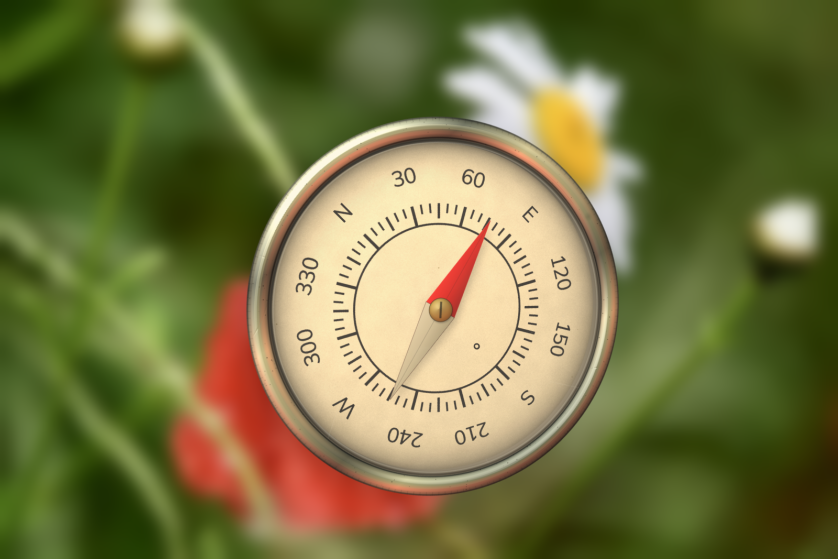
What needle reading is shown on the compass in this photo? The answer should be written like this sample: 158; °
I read 75; °
